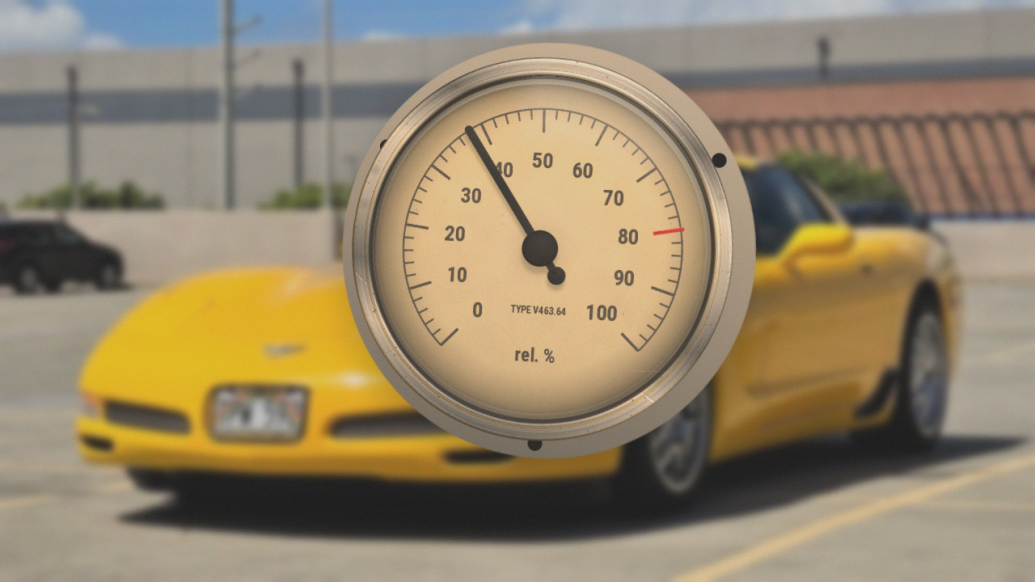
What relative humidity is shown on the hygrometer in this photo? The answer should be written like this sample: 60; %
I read 38; %
